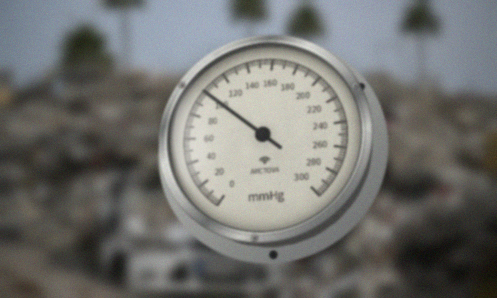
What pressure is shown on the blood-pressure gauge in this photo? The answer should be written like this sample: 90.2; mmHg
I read 100; mmHg
